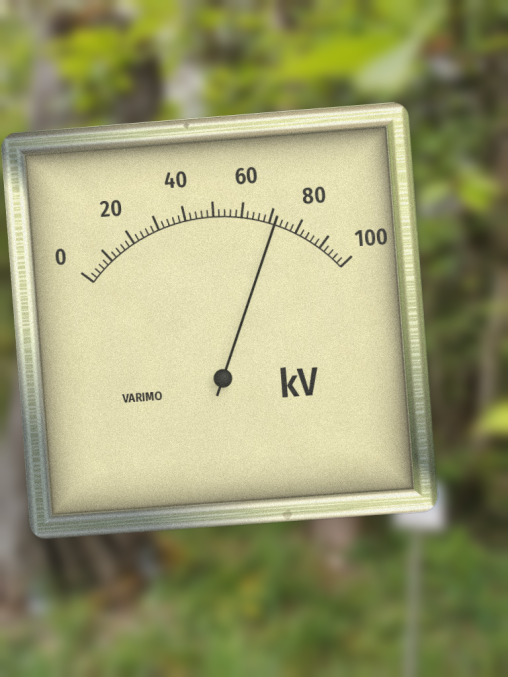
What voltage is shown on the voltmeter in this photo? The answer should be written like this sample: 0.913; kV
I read 72; kV
